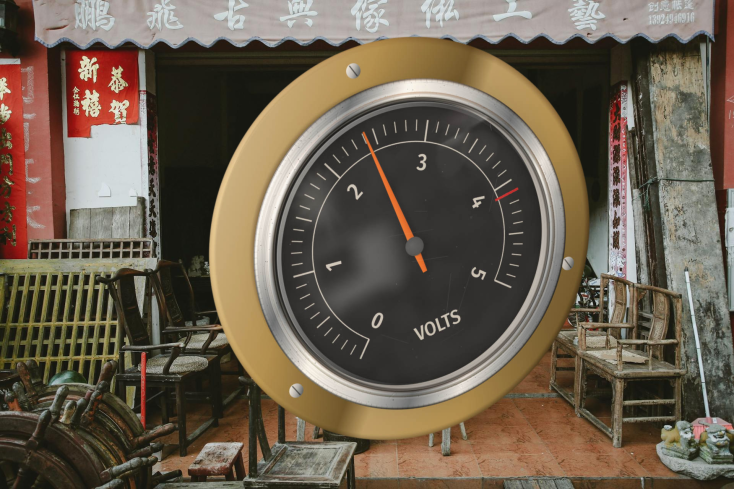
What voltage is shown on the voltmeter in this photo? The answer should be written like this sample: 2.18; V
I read 2.4; V
